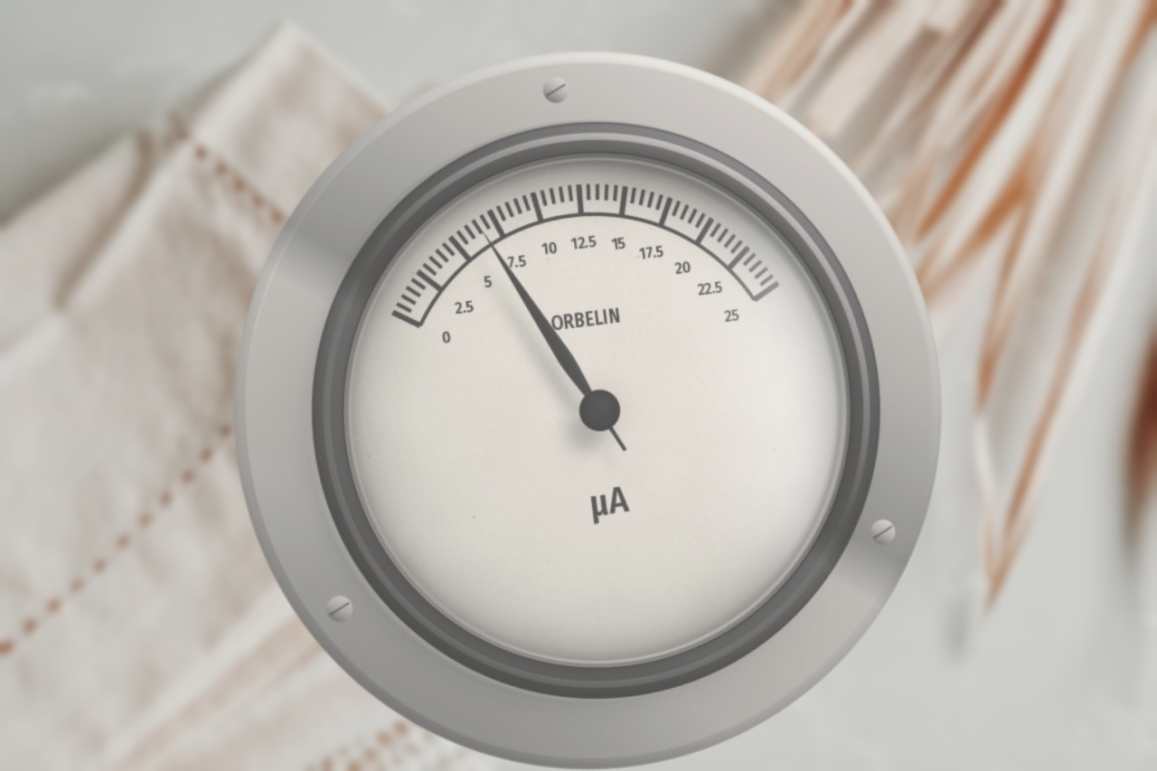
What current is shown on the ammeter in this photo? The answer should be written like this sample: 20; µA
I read 6.5; µA
